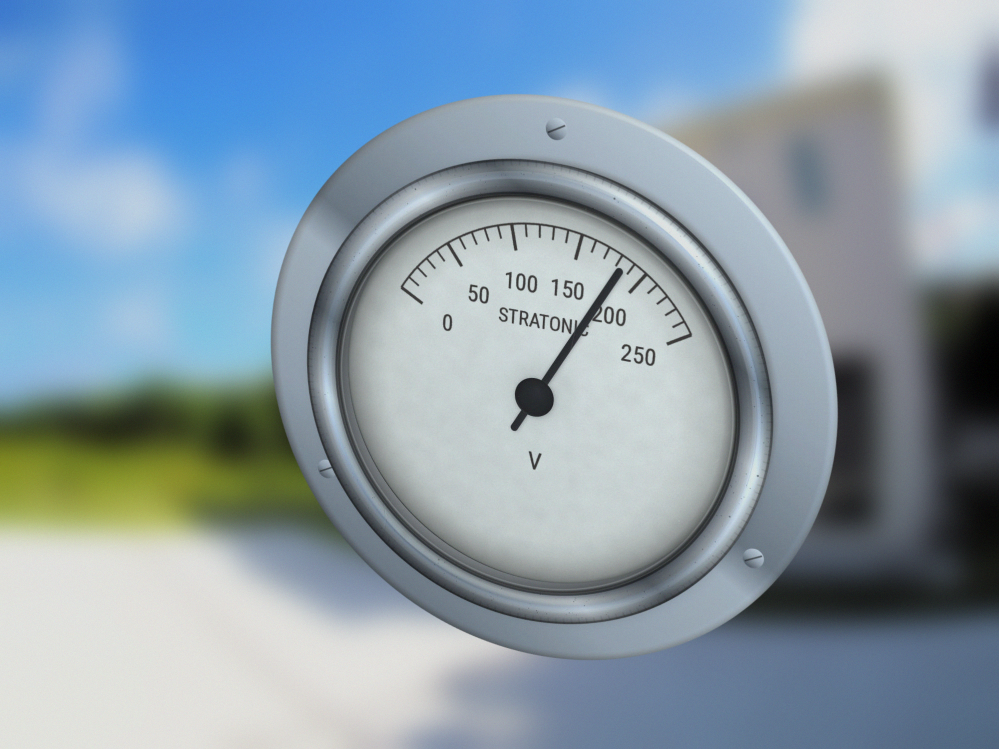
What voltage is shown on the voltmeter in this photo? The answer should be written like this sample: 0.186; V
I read 185; V
